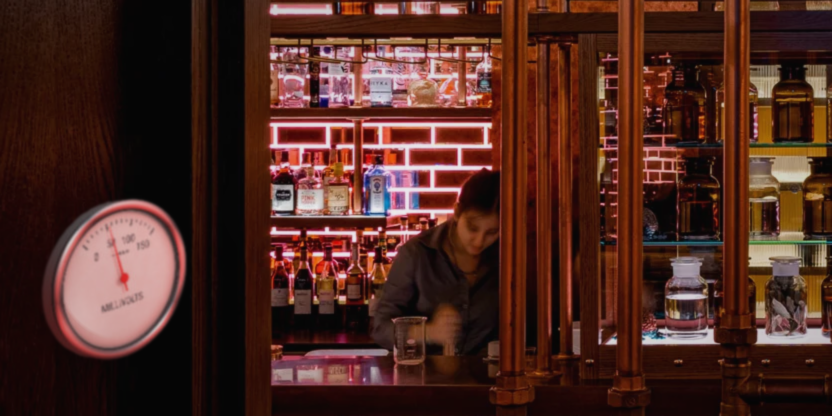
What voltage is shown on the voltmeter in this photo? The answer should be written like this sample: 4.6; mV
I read 50; mV
